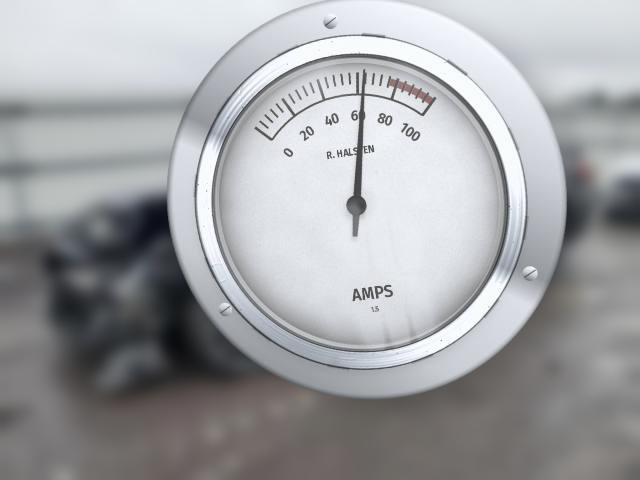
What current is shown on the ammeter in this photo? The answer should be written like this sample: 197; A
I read 64; A
